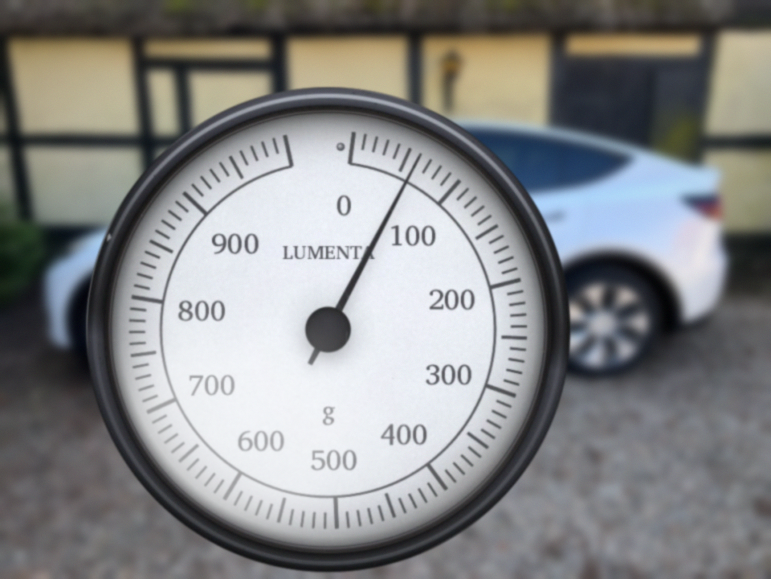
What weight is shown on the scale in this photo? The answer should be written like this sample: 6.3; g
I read 60; g
